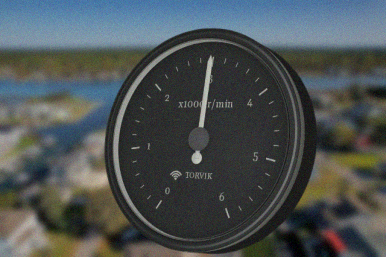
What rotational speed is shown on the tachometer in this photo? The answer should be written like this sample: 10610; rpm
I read 3000; rpm
